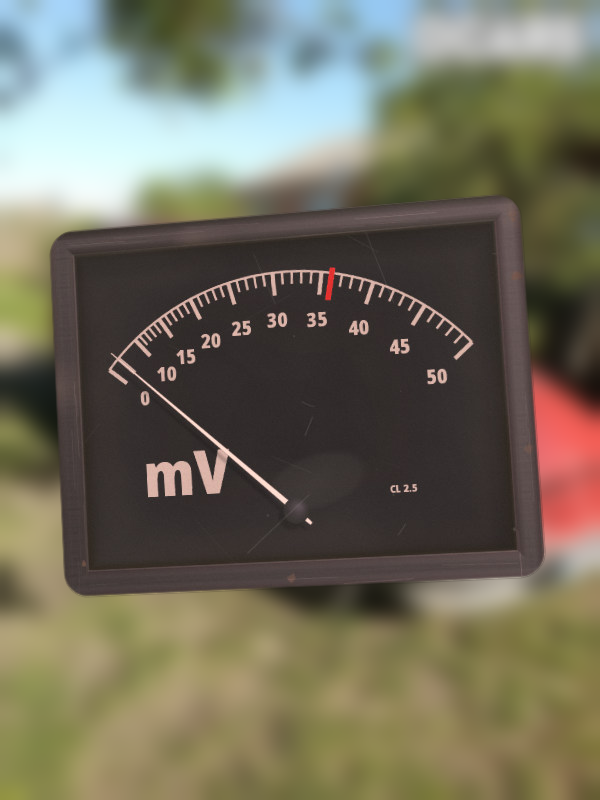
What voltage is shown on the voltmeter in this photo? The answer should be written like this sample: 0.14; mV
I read 5; mV
